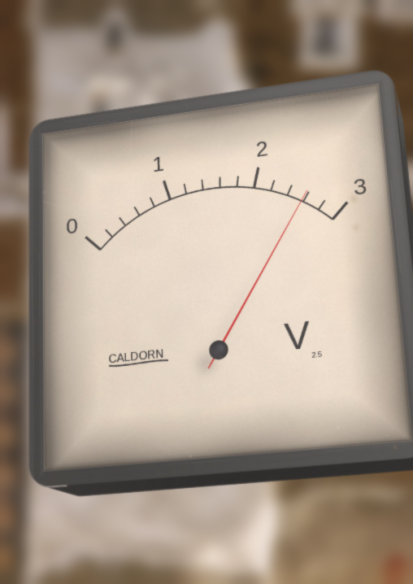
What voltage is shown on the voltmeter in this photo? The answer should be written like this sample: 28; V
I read 2.6; V
